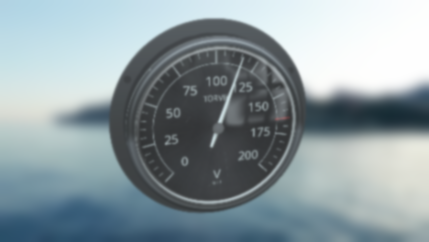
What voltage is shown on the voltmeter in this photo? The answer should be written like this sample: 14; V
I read 115; V
